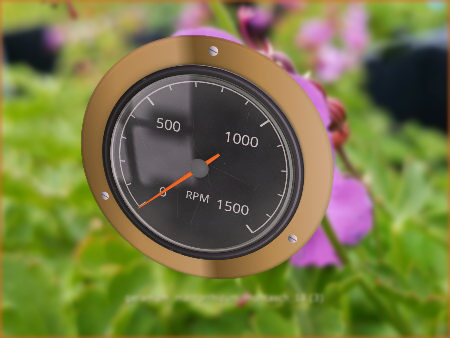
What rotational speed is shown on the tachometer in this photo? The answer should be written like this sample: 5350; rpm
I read 0; rpm
